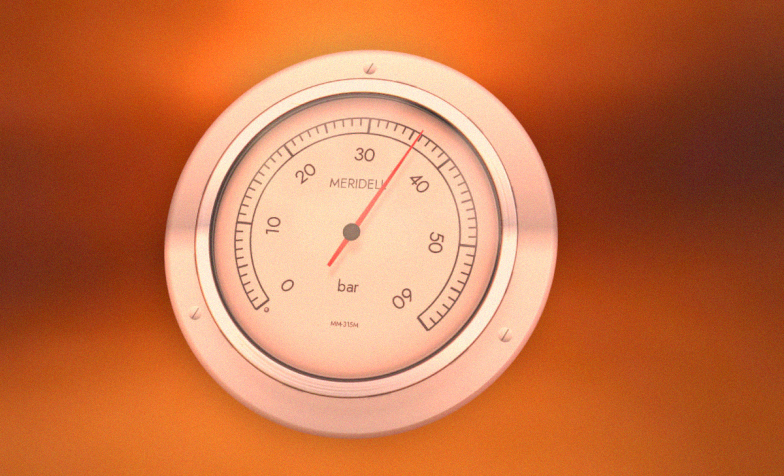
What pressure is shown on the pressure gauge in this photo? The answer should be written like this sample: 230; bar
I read 36; bar
